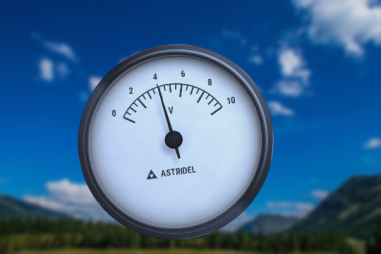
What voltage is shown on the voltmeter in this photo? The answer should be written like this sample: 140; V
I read 4; V
